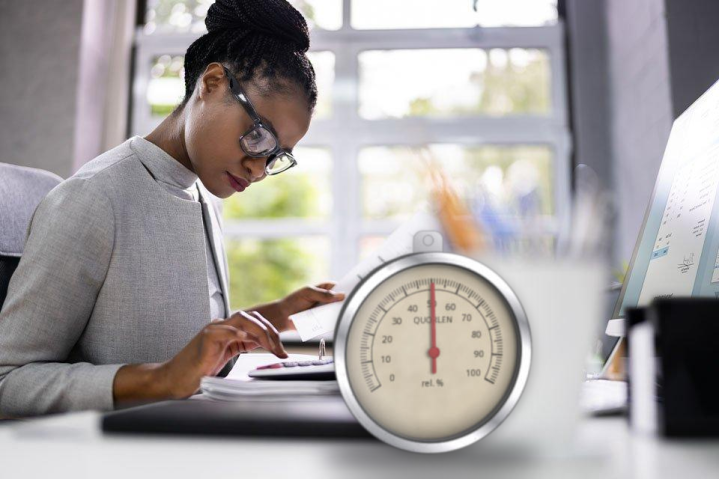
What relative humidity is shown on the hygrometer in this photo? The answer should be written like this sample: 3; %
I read 50; %
